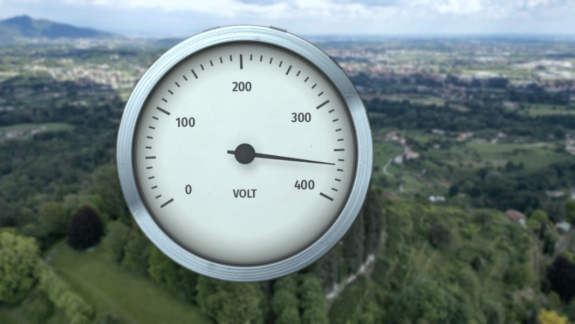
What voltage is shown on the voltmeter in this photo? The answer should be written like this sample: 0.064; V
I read 365; V
